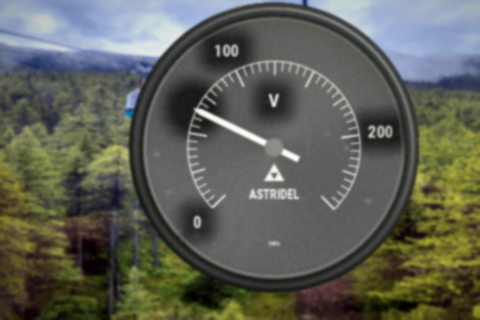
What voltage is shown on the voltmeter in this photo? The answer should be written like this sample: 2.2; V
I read 65; V
